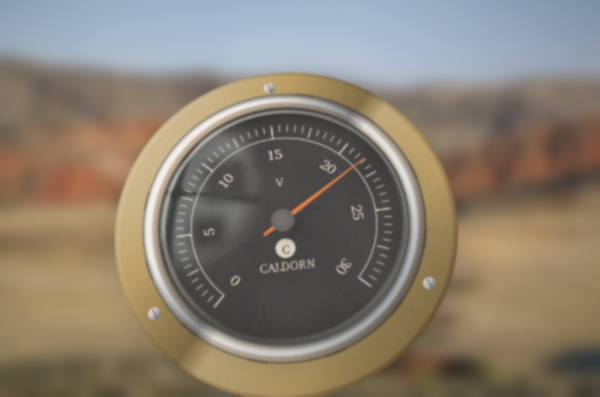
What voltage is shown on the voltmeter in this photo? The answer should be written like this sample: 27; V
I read 21.5; V
